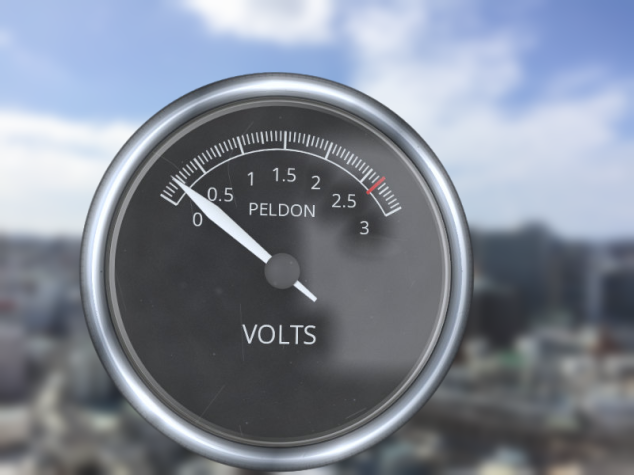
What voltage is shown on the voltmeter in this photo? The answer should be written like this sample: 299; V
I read 0.2; V
